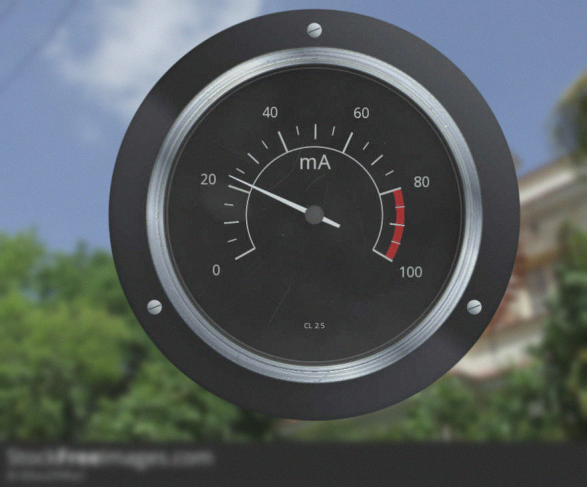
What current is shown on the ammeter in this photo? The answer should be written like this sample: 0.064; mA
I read 22.5; mA
